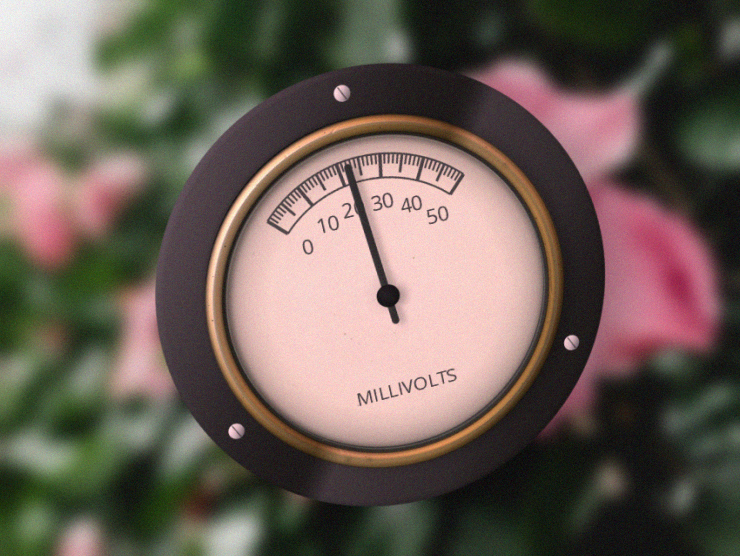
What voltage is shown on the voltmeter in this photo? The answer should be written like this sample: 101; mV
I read 22; mV
